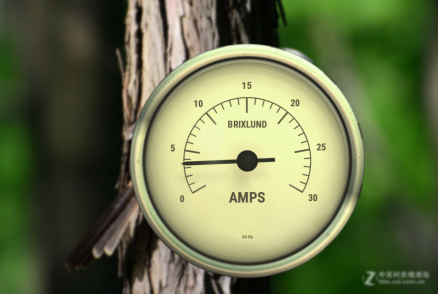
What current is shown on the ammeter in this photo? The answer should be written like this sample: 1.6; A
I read 3.5; A
